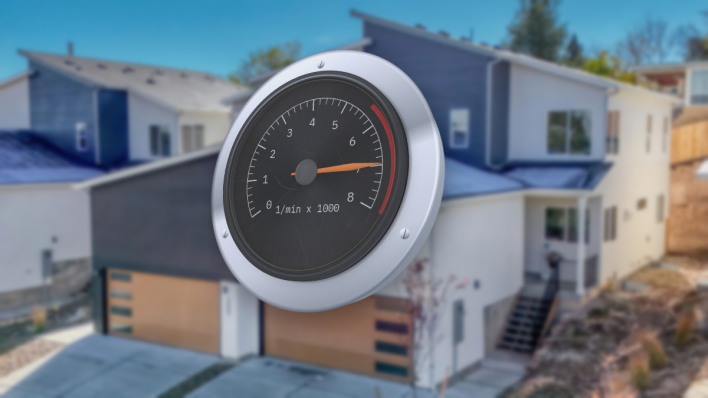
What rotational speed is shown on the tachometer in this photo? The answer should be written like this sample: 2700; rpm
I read 7000; rpm
